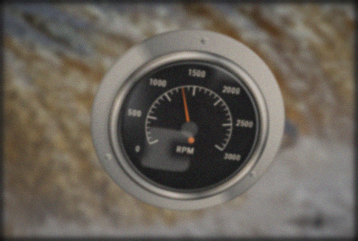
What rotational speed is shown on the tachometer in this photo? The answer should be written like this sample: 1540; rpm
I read 1300; rpm
